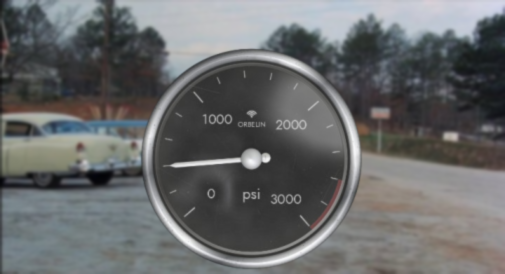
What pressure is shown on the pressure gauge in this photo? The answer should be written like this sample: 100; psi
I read 400; psi
